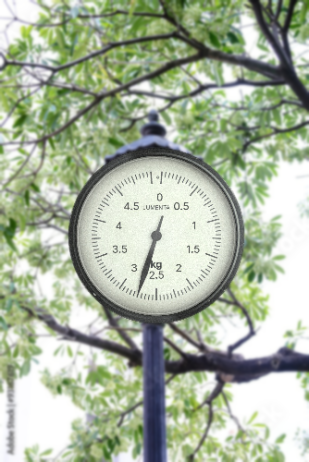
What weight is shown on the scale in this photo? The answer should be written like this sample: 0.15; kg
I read 2.75; kg
